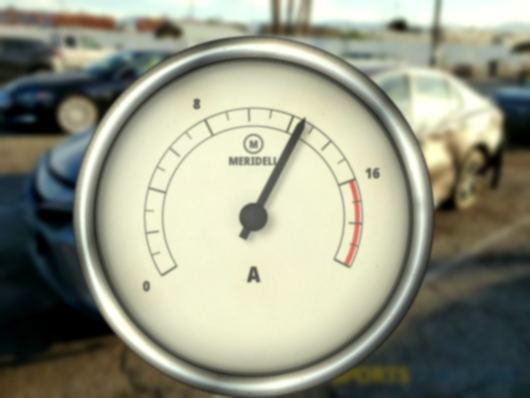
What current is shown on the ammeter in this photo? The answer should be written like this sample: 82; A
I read 12.5; A
